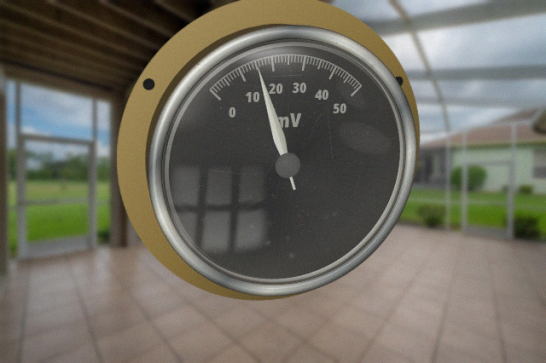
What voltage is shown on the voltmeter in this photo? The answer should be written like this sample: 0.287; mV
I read 15; mV
